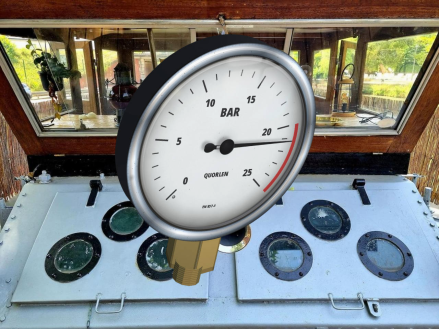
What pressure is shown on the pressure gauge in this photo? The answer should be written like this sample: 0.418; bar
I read 21; bar
